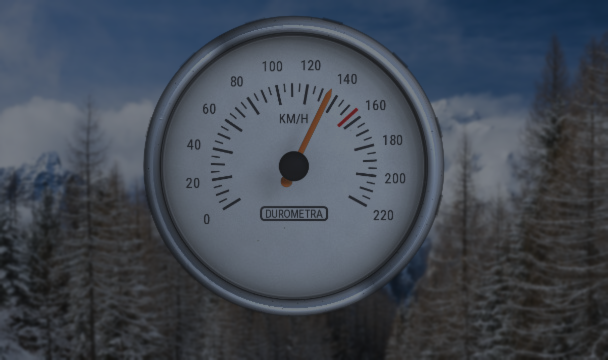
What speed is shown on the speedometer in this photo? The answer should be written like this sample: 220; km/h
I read 135; km/h
